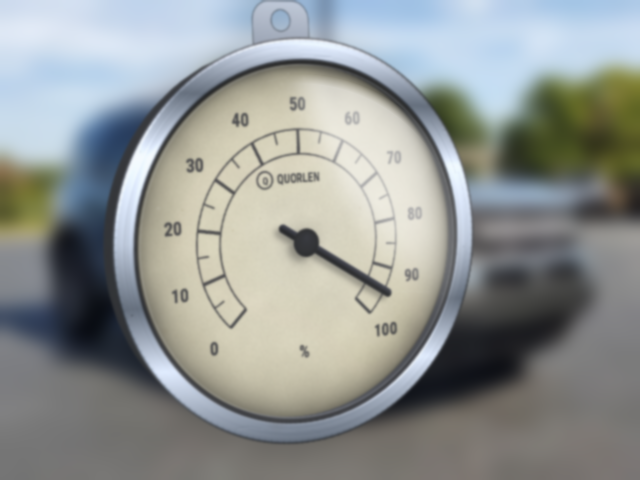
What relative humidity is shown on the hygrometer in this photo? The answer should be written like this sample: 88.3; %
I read 95; %
